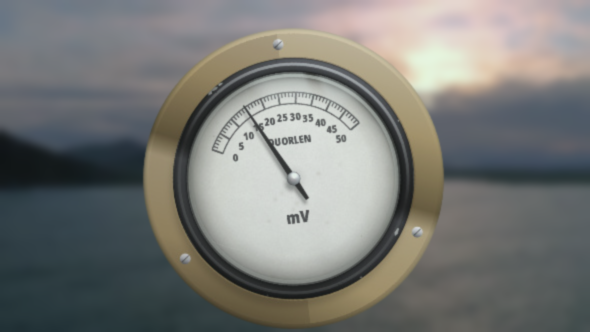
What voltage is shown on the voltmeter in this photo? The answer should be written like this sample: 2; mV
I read 15; mV
